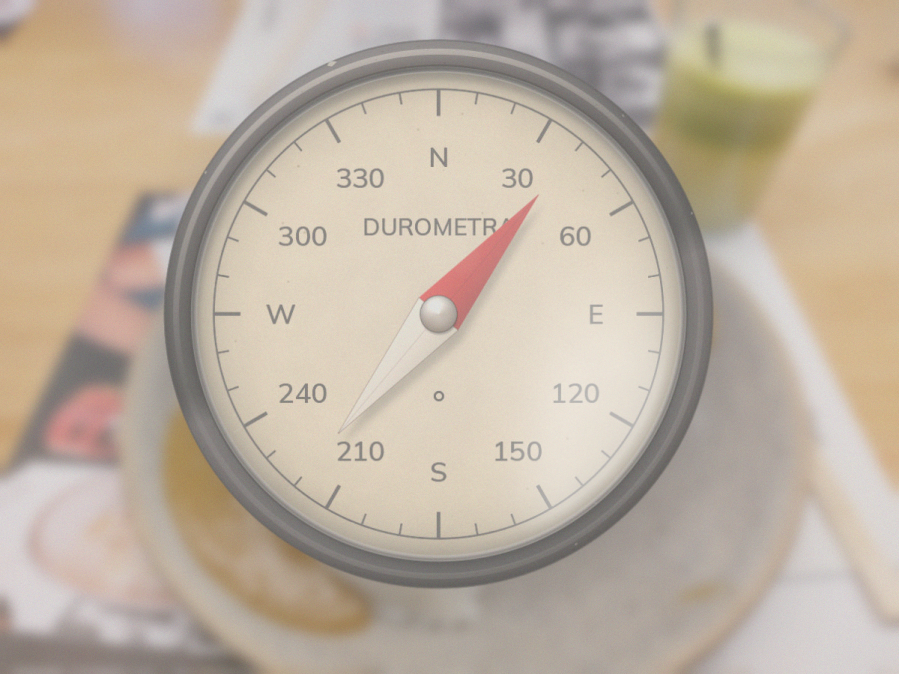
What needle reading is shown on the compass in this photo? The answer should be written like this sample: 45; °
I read 40; °
